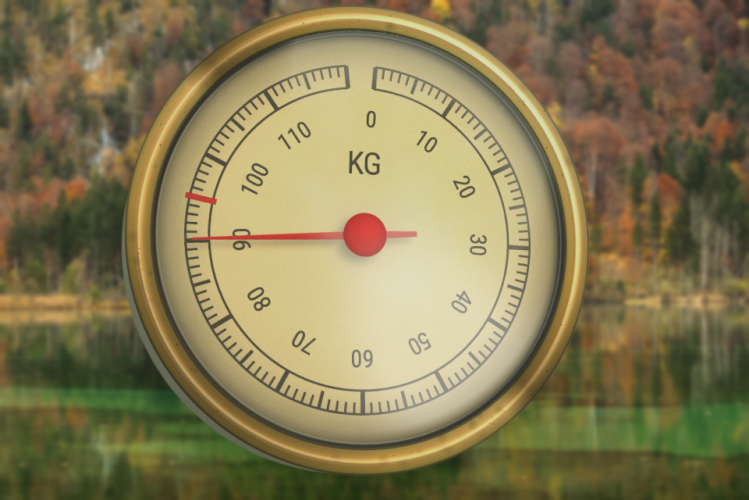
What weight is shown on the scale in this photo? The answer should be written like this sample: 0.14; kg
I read 90; kg
